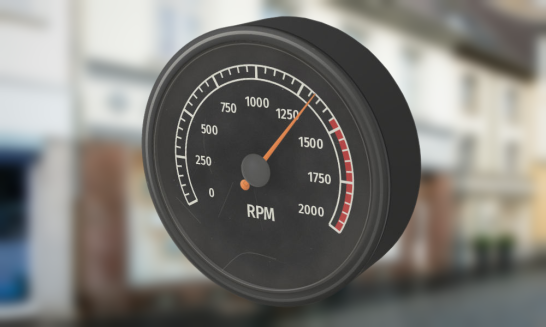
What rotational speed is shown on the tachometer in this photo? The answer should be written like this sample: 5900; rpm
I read 1325; rpm
